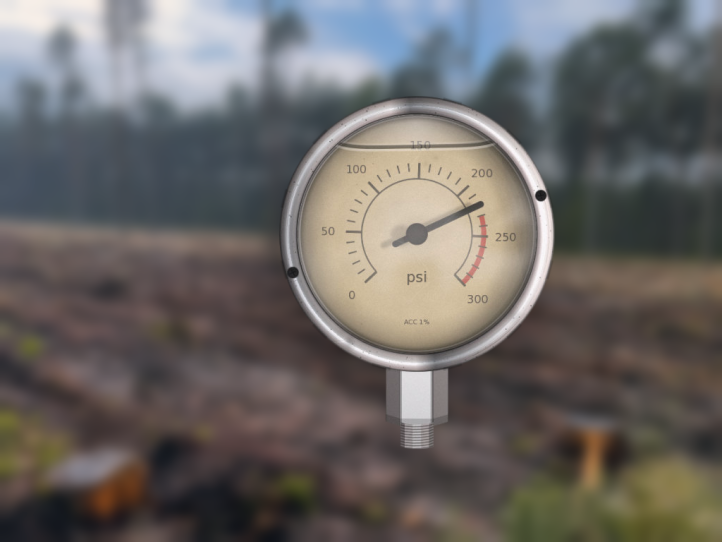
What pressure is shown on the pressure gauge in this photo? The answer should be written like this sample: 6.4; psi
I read 220; psi
